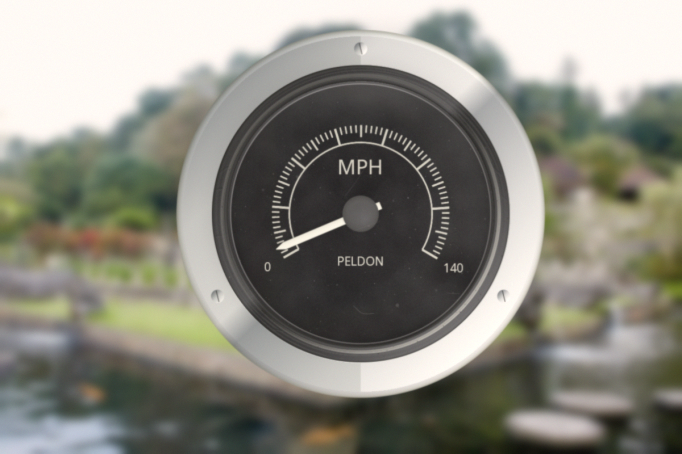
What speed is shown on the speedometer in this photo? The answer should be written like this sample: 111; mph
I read 4; mph
